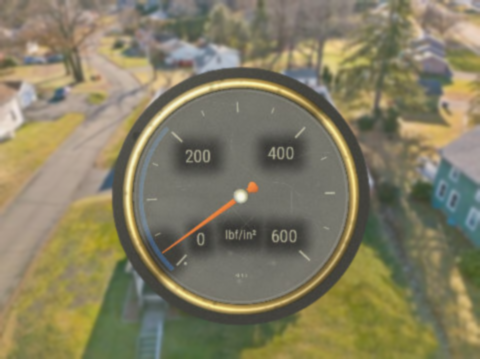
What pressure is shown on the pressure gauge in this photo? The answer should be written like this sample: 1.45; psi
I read 25; psi
